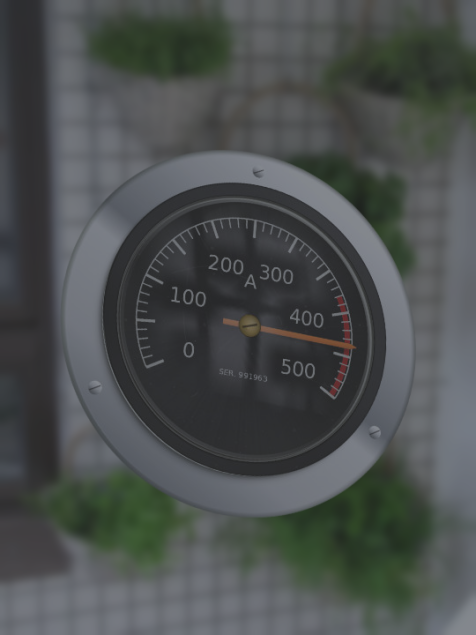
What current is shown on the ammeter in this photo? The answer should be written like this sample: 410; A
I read 440; A
